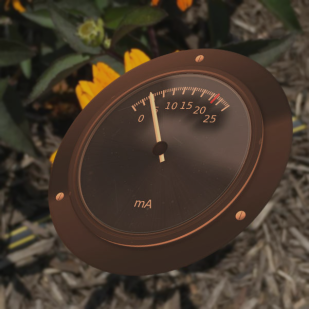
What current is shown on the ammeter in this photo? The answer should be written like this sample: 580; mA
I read 5; mA
